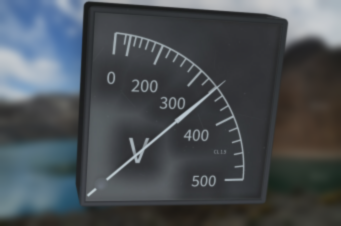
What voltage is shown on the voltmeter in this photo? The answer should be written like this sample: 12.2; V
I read 340; V
